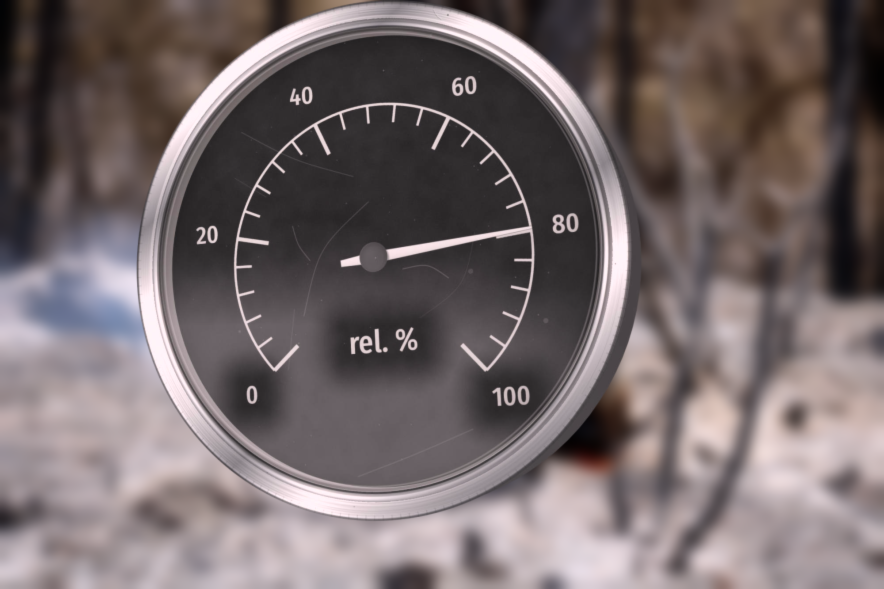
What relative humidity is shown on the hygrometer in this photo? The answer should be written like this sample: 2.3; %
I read 80; %
